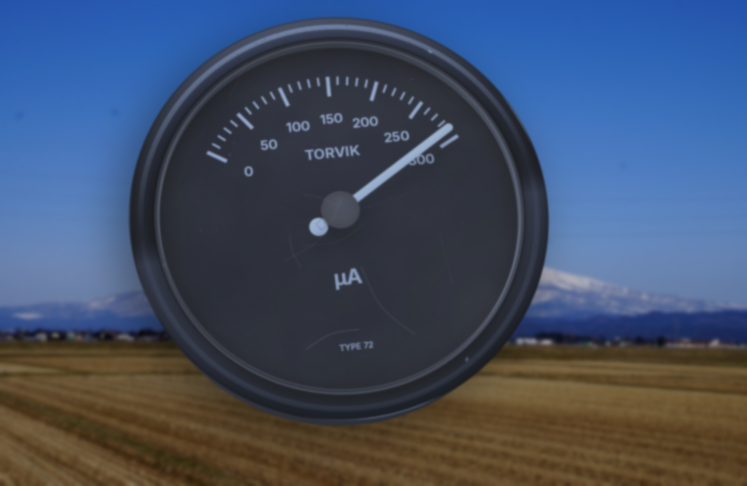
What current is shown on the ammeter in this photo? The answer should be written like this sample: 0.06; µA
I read 290; µA
